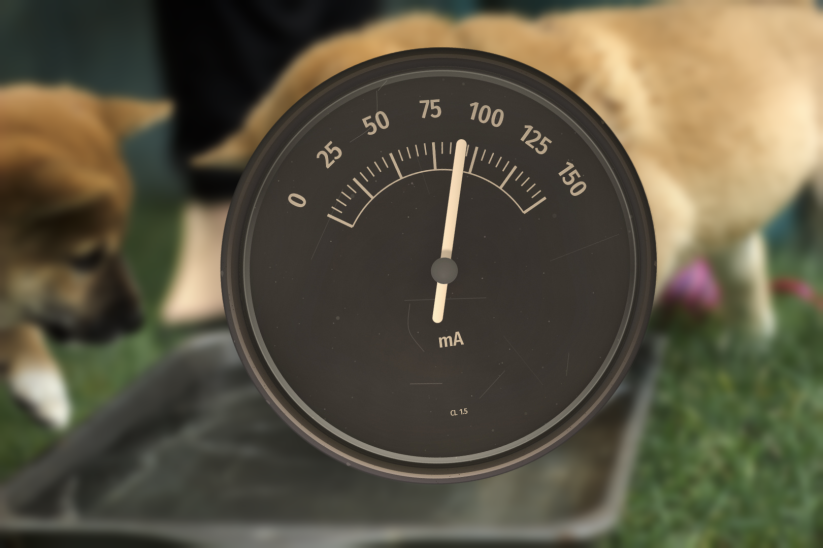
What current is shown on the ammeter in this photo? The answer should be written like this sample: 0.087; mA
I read 90; mA
